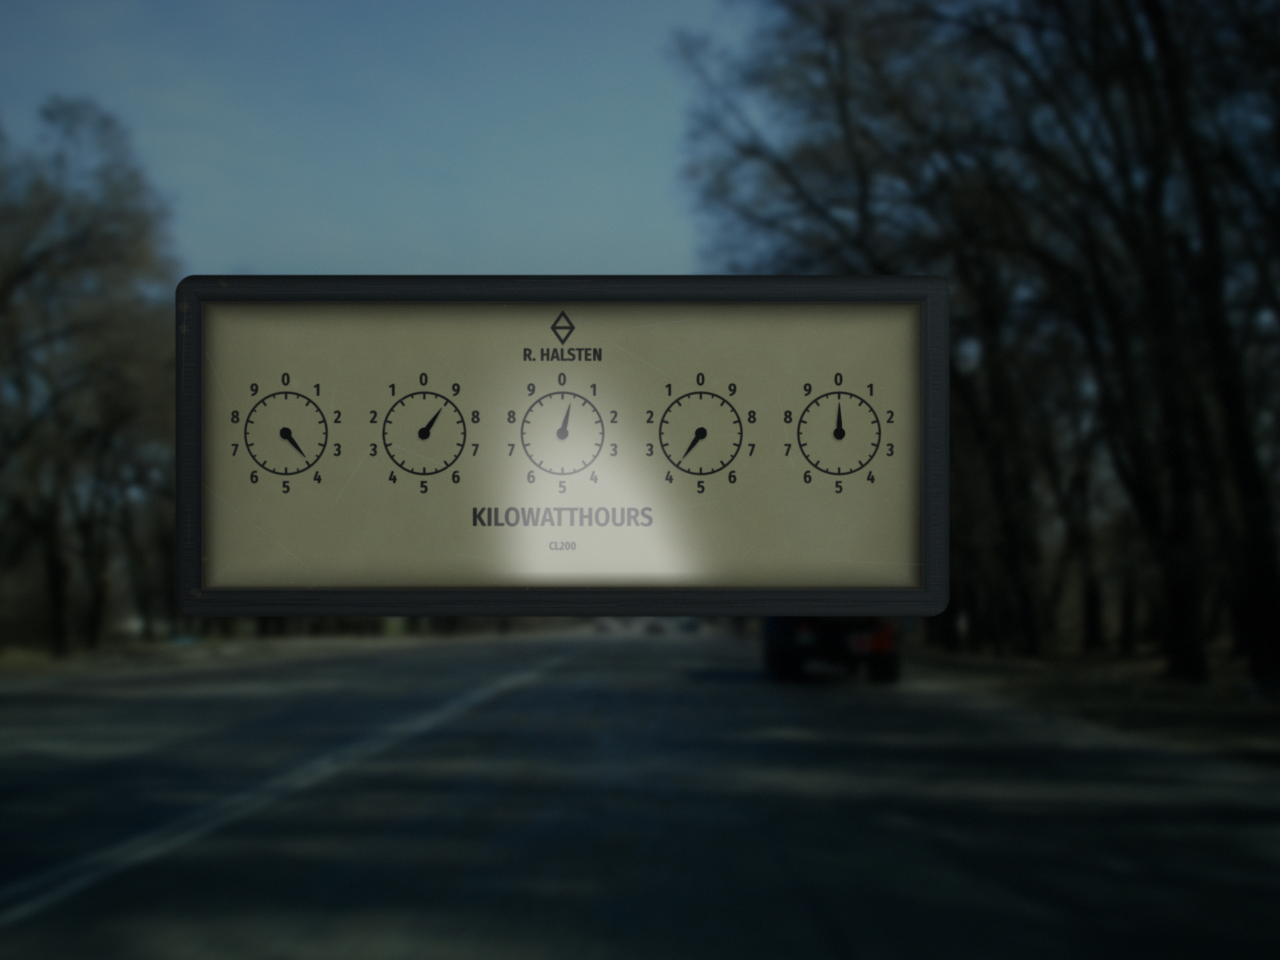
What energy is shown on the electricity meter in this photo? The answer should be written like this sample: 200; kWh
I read 39040; kWh
